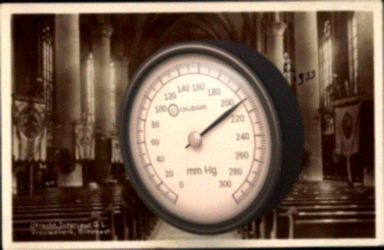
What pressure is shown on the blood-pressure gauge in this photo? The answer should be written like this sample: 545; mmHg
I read 210; mmHg
